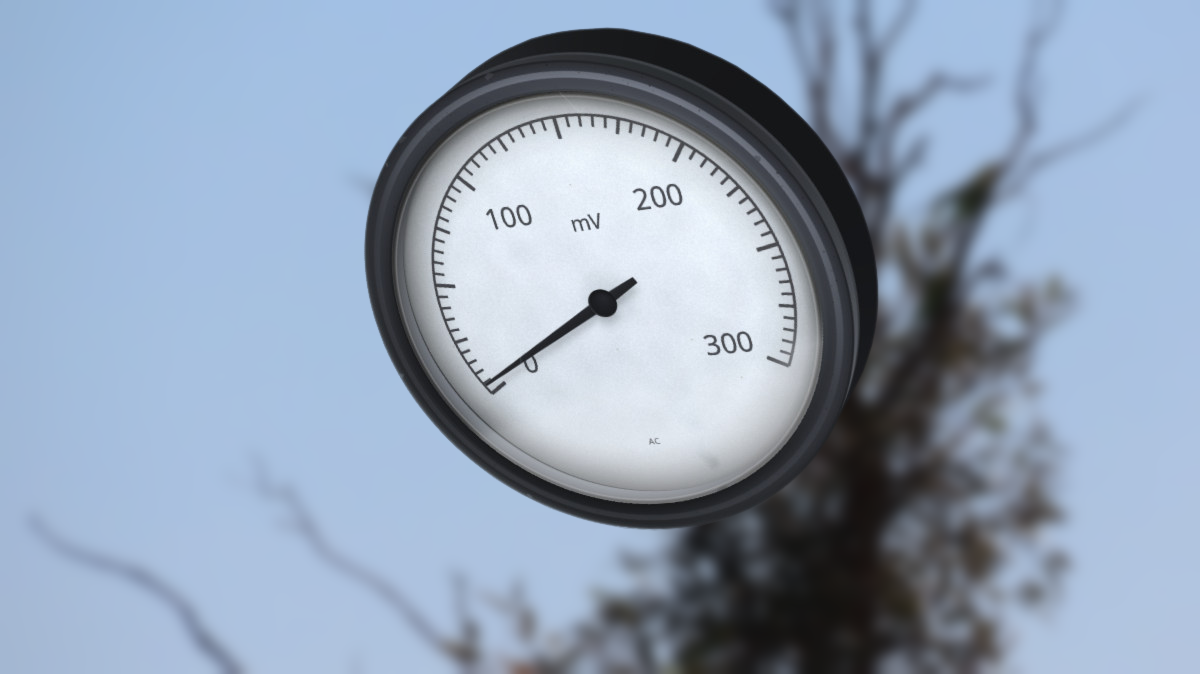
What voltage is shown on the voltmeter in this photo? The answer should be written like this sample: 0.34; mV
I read 5; mV
